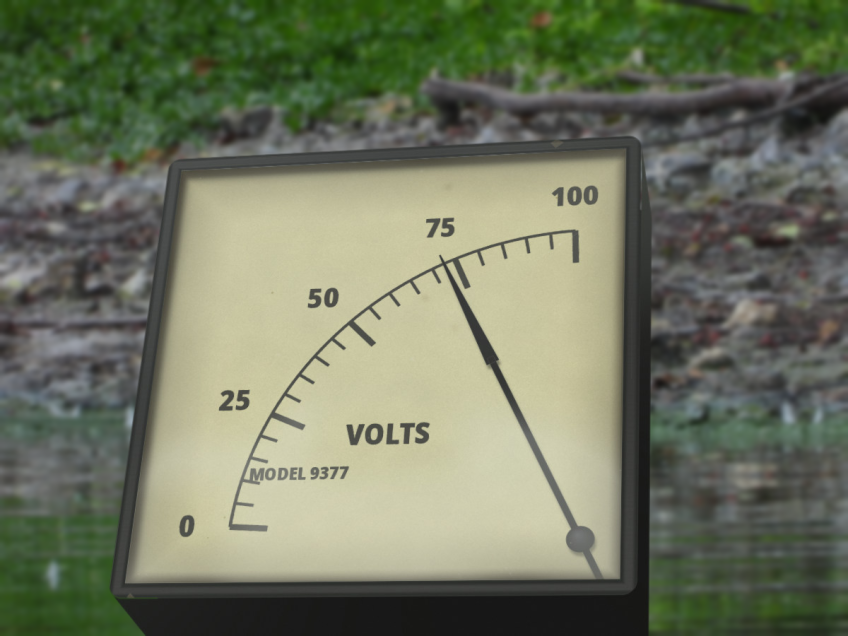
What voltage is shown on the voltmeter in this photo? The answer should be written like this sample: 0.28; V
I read 72.5; V
